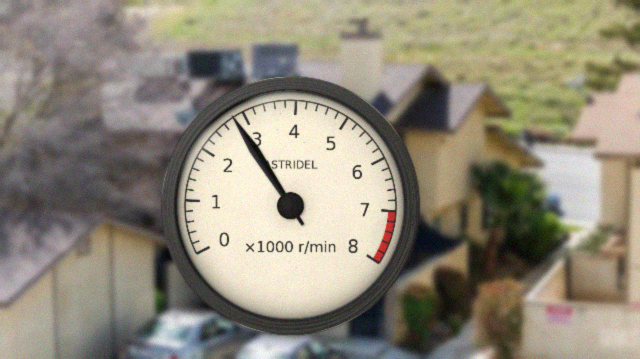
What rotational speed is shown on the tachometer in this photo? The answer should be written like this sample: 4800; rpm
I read 2800; rpm
